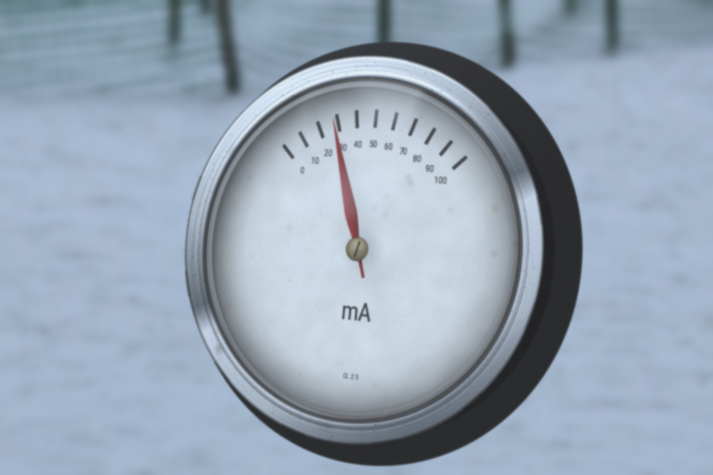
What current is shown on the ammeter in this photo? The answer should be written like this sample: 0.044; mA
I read 30; mA
